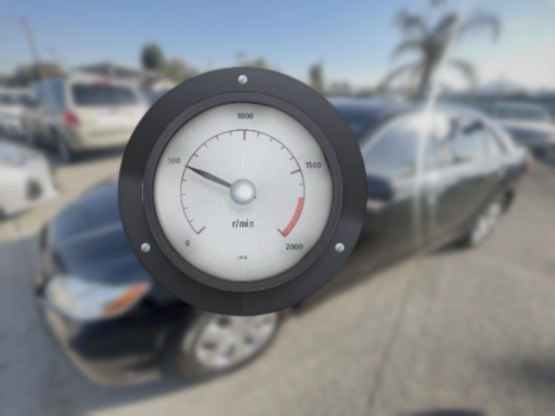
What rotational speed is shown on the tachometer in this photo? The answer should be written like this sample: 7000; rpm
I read 500; rpm
